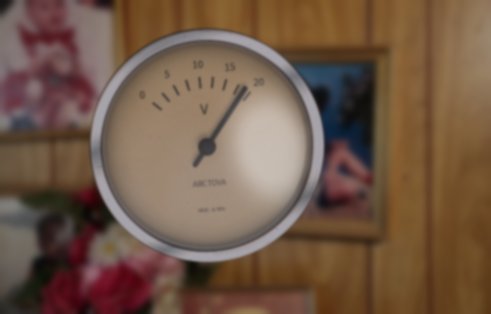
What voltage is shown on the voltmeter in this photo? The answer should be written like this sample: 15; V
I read 18.75; V
